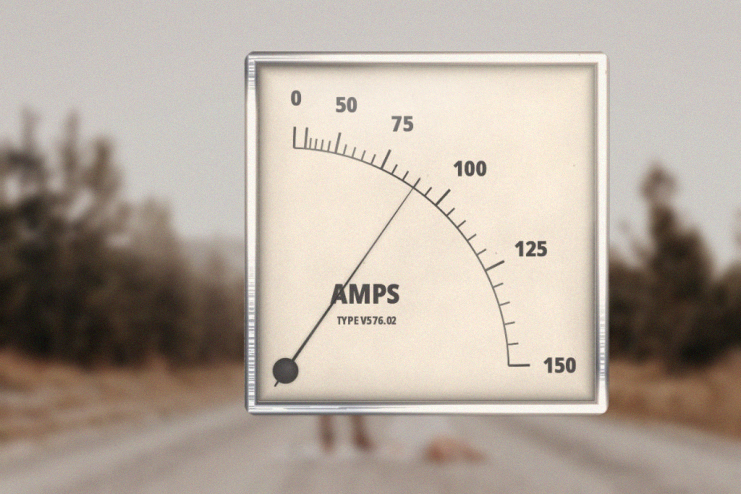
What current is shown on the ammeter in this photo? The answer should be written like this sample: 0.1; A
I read 90; A
